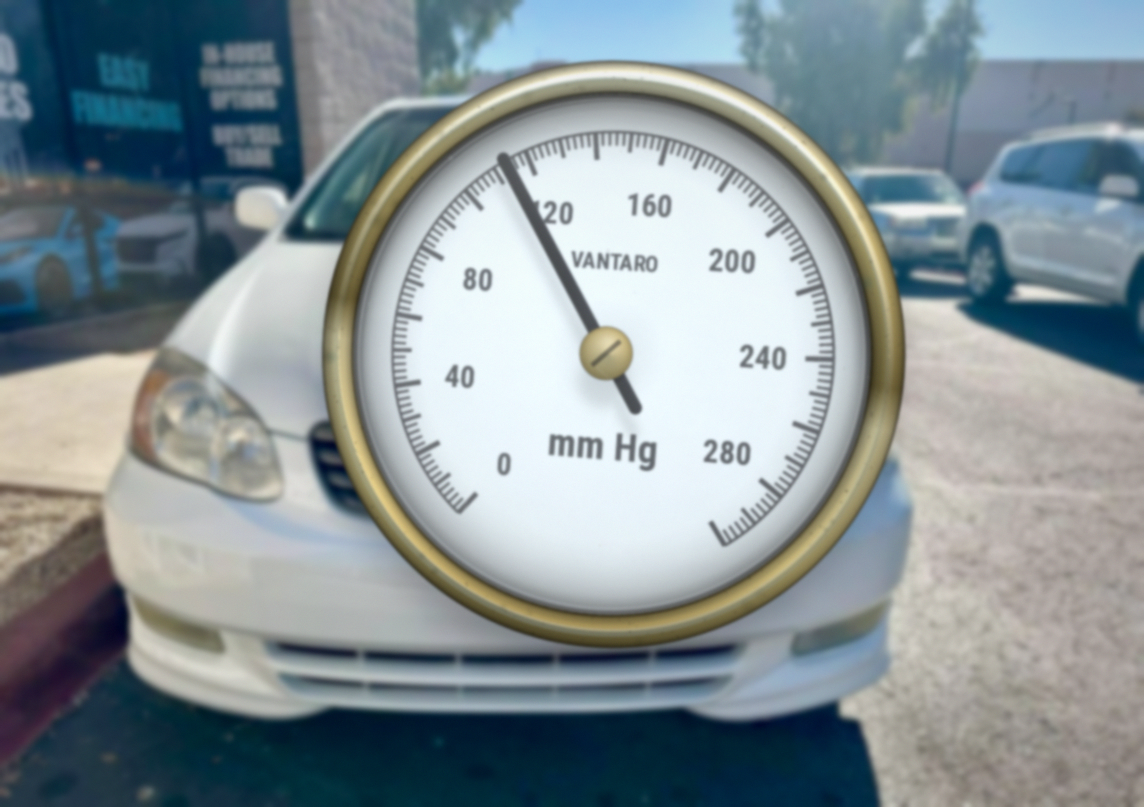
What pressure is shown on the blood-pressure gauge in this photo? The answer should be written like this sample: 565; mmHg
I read 114; mmHg
